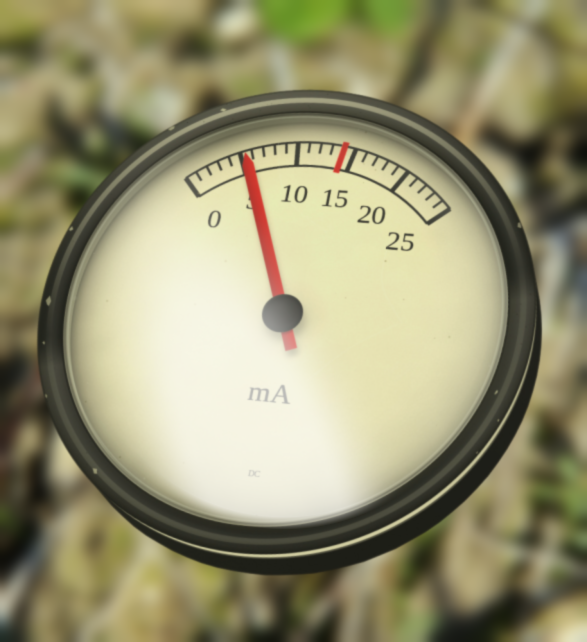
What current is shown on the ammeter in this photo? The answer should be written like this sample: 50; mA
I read 5.5; mA
